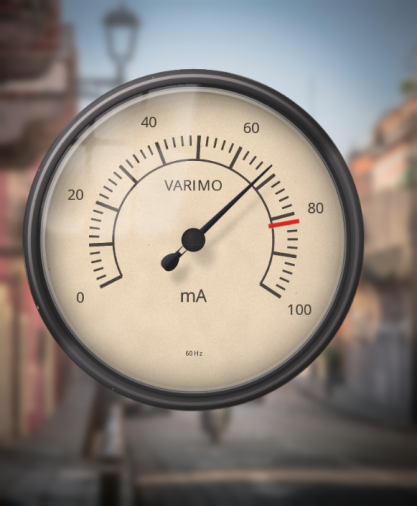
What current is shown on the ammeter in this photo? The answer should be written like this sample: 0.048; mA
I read 68; mA
